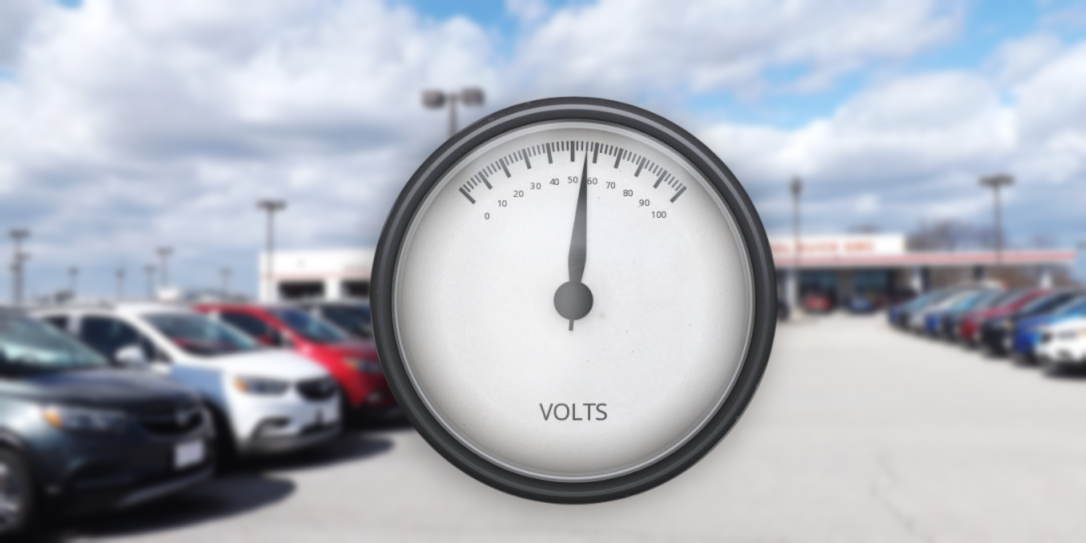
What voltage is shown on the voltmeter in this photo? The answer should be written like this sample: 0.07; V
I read 56; V
